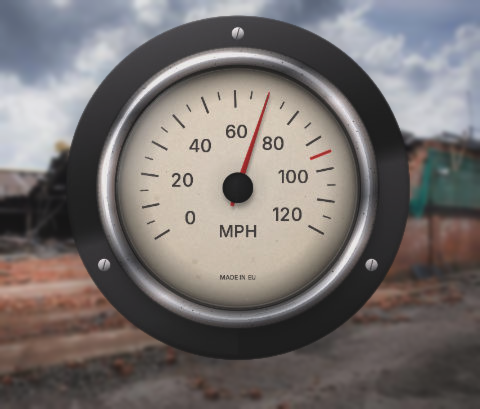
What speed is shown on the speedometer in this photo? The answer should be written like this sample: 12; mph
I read 70; mph
